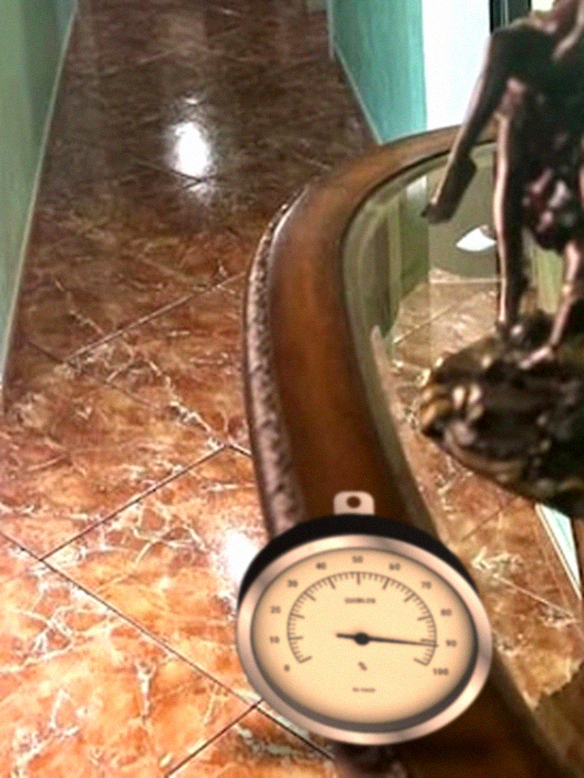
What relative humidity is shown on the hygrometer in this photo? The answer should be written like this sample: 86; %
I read 90; %
